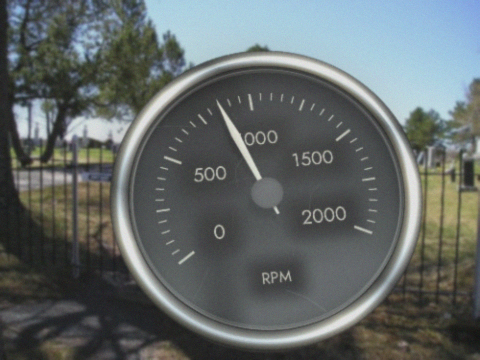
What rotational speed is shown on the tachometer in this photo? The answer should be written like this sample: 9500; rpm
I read 850; rpm
